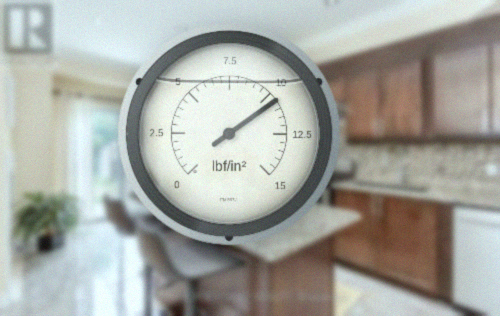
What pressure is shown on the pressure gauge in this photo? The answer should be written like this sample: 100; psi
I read 10.5; psi
